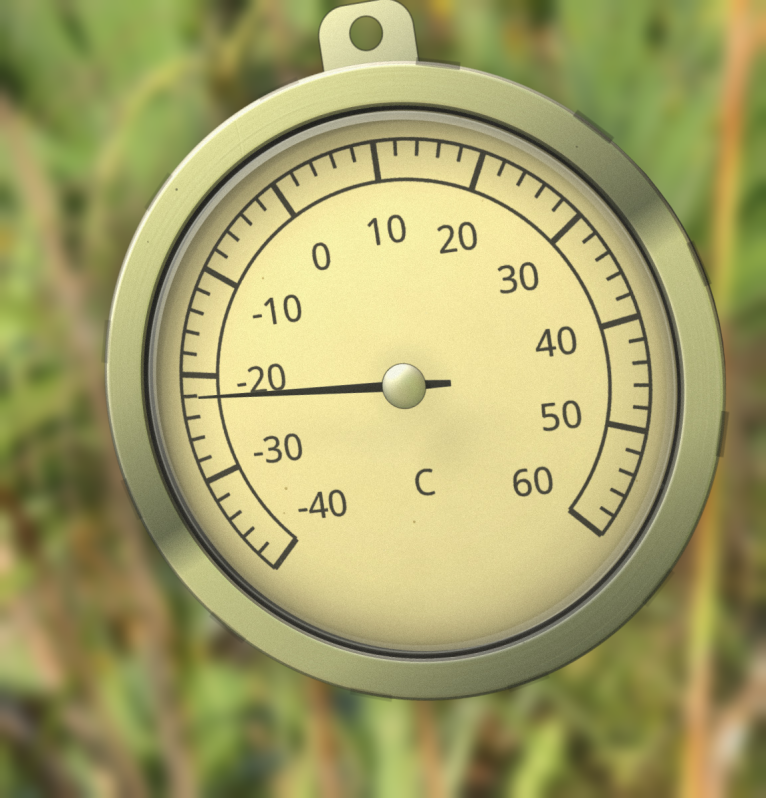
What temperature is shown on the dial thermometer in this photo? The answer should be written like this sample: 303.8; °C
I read -22; °C
